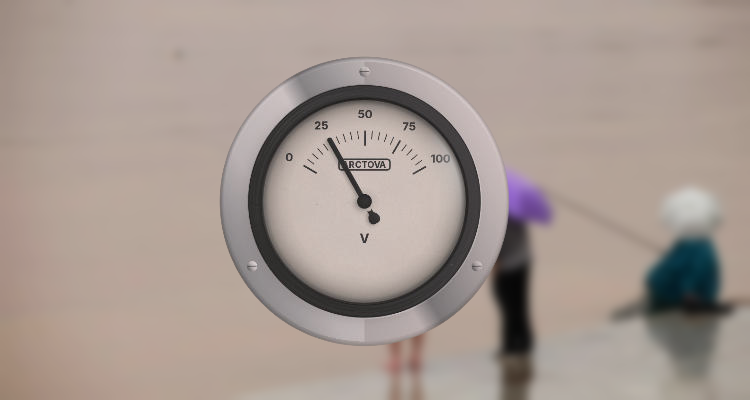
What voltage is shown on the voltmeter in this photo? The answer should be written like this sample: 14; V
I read 25; V
